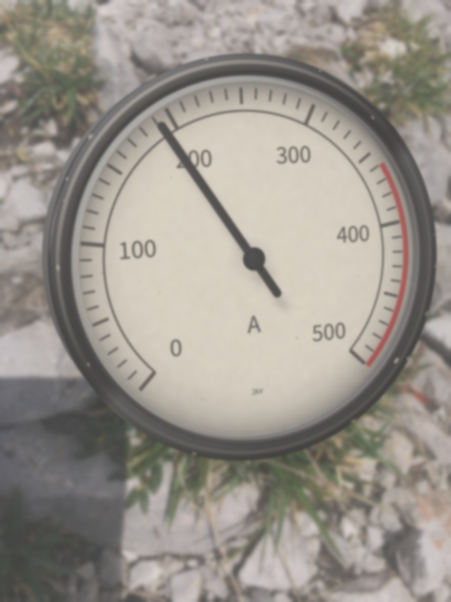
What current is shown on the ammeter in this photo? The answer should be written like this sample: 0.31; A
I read 190; A
